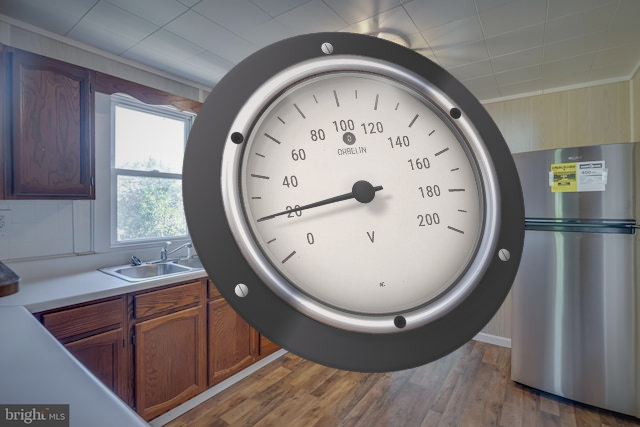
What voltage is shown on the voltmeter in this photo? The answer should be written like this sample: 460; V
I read 20; V
